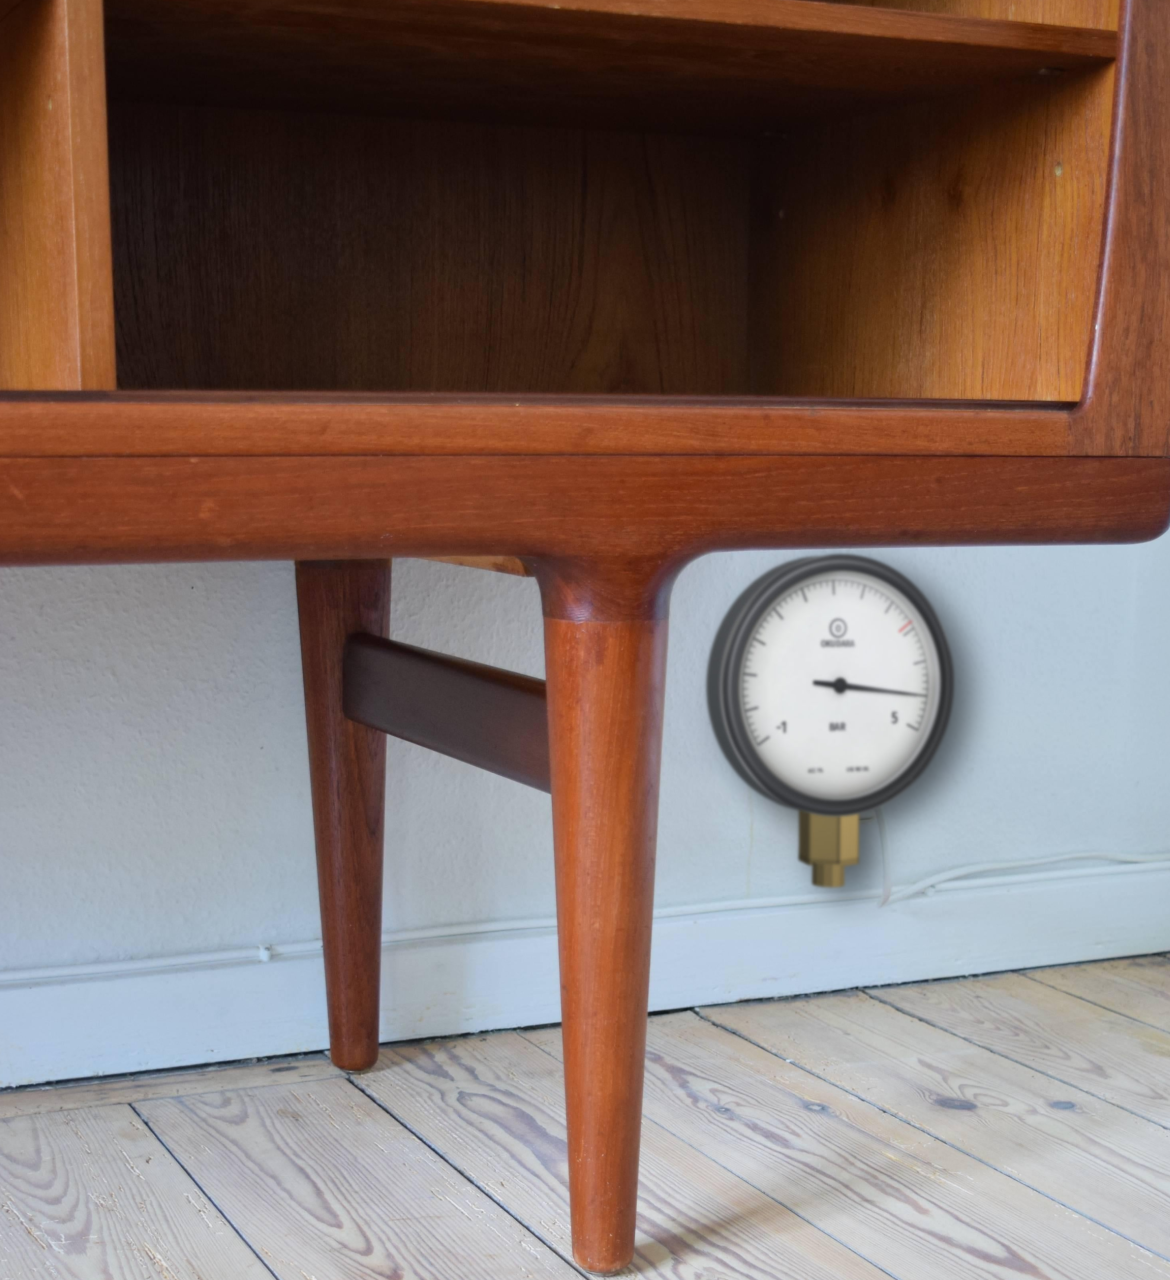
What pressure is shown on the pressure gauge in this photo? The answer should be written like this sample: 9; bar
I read 4.5; bar
